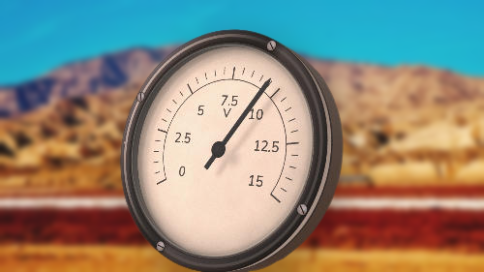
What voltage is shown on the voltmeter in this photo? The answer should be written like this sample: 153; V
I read 9.5; V
